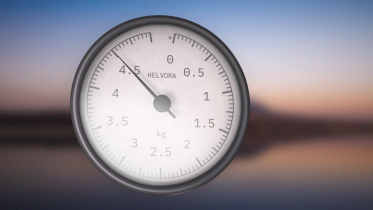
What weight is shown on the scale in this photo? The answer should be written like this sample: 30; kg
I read 4.5; kg
